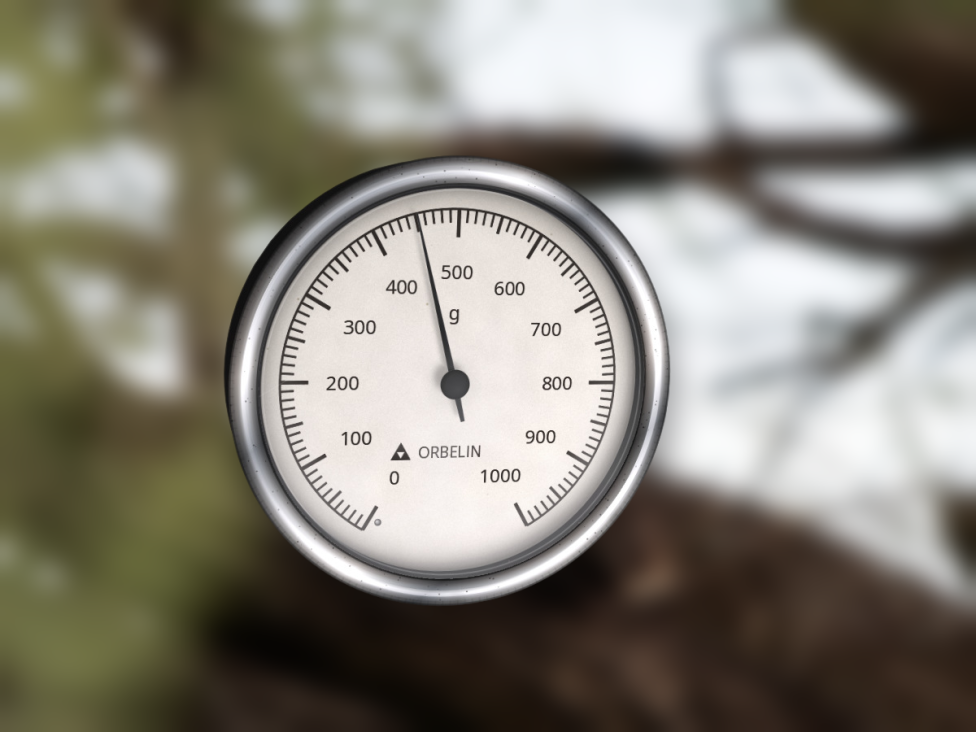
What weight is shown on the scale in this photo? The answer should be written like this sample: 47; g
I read 450; g
